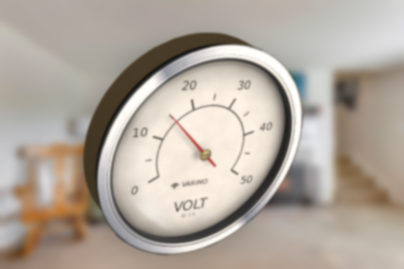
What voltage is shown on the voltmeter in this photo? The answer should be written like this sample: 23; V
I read 15; V
